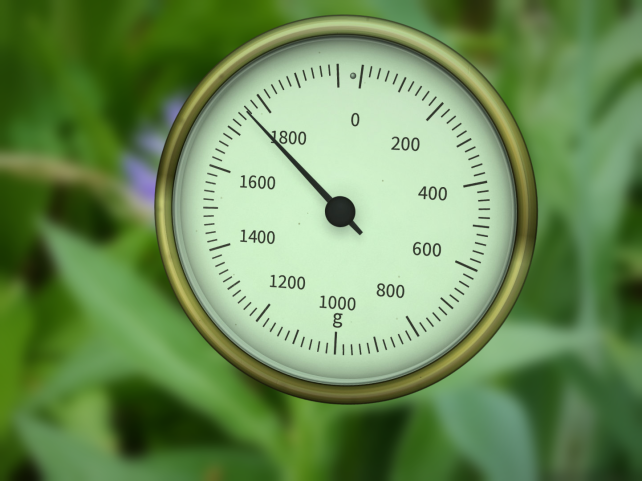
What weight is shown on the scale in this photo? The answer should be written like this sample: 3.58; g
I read 1760; g
